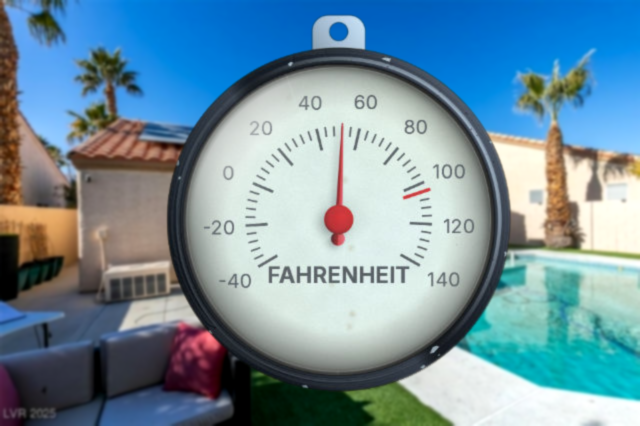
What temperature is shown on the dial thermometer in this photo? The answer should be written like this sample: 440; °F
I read 52; °F
